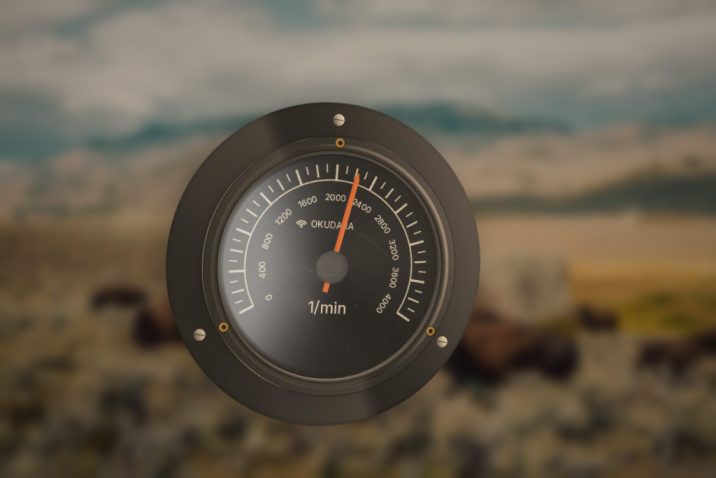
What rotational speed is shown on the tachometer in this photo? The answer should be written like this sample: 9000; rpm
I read 2200; rpm
